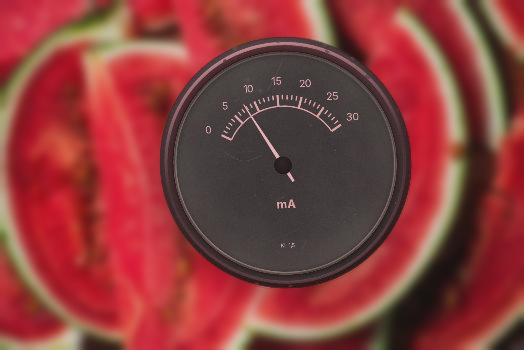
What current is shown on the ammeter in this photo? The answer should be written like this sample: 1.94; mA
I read 8; mA
